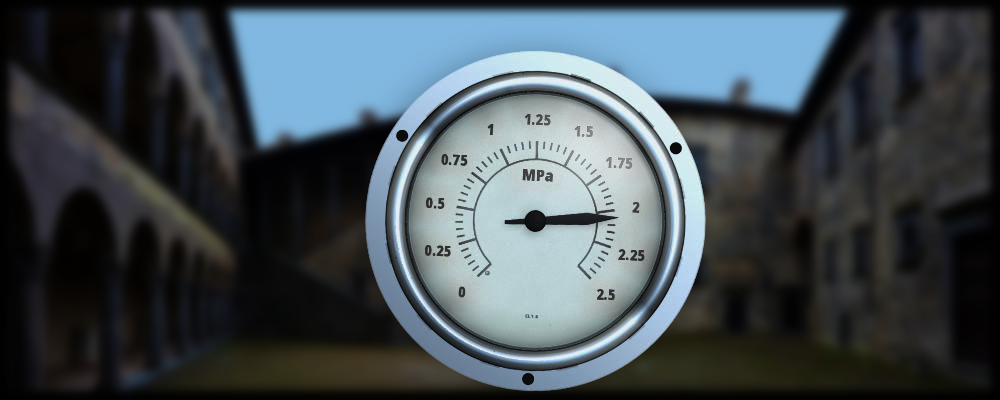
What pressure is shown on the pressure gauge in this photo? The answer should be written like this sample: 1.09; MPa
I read 2.05; MPa
